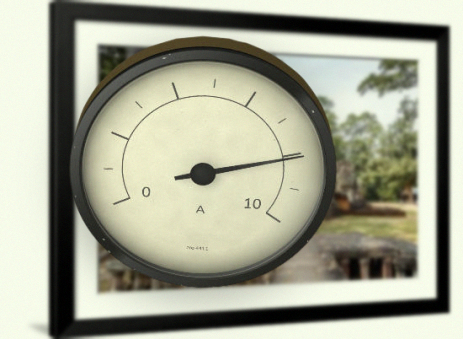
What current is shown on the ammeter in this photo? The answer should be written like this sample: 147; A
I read 8; A
